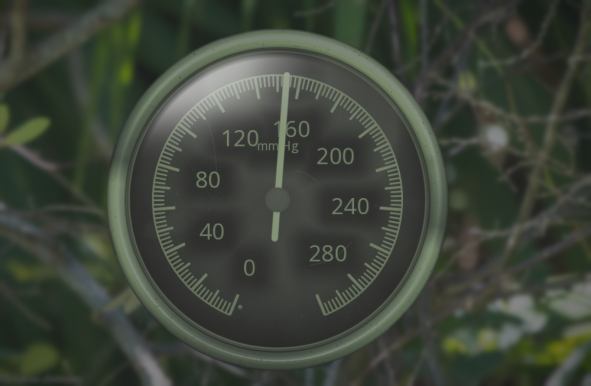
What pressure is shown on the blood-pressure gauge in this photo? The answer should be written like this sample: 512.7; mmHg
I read 154; mmHg
